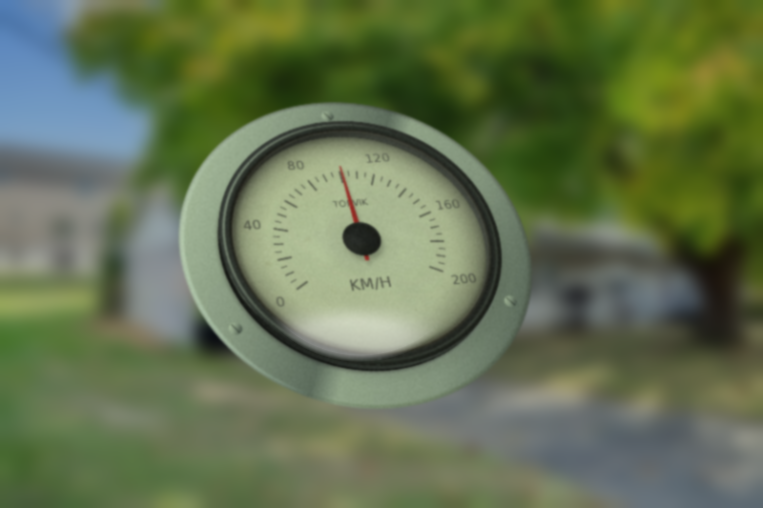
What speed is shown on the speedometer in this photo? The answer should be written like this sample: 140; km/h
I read 100; km/h
